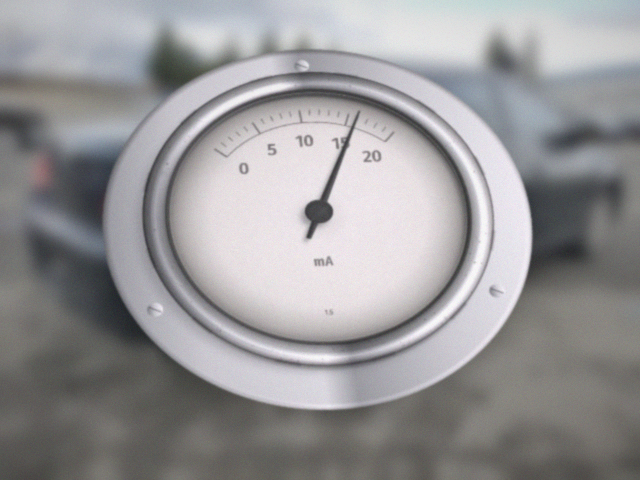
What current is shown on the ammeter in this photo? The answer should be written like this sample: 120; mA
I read 16; mA
